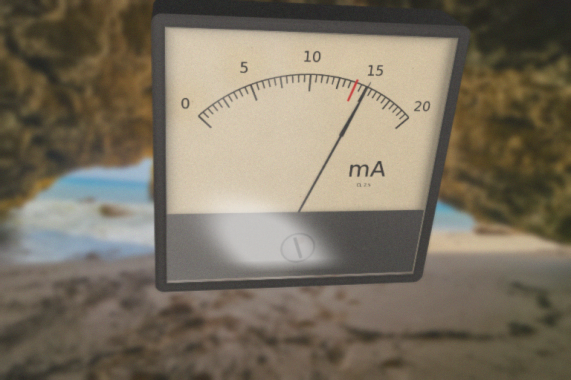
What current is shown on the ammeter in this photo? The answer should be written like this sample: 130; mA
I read 15; mA
